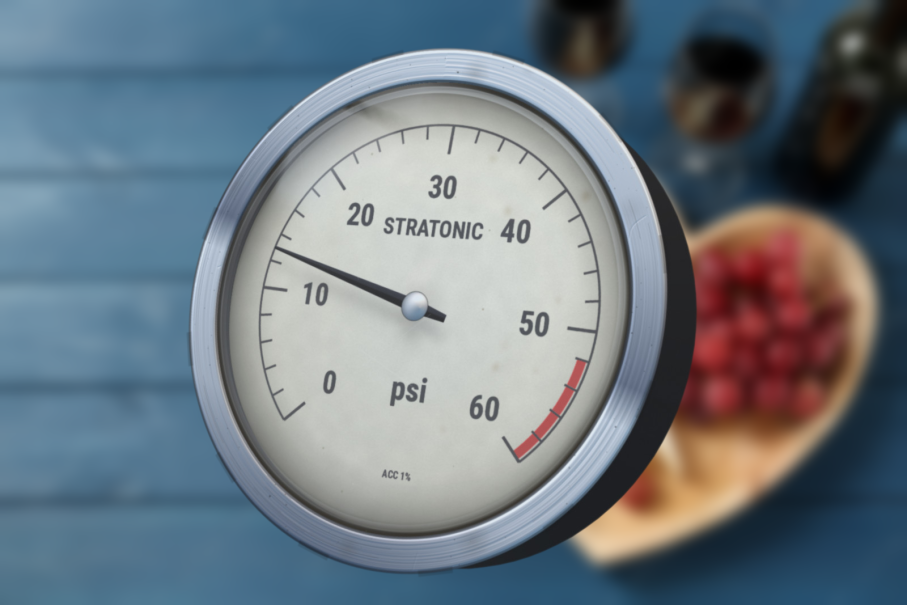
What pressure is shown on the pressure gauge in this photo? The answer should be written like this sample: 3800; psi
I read 13; psi
